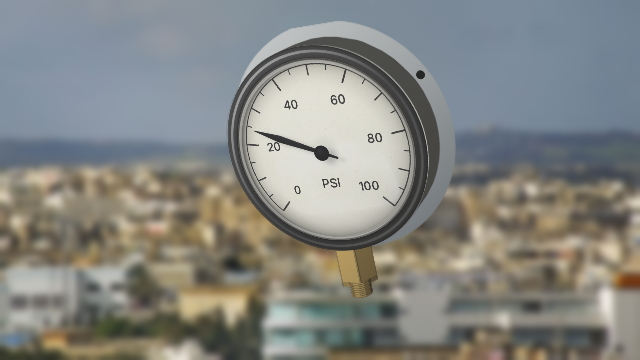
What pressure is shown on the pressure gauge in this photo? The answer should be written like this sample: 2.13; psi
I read 25; psi
